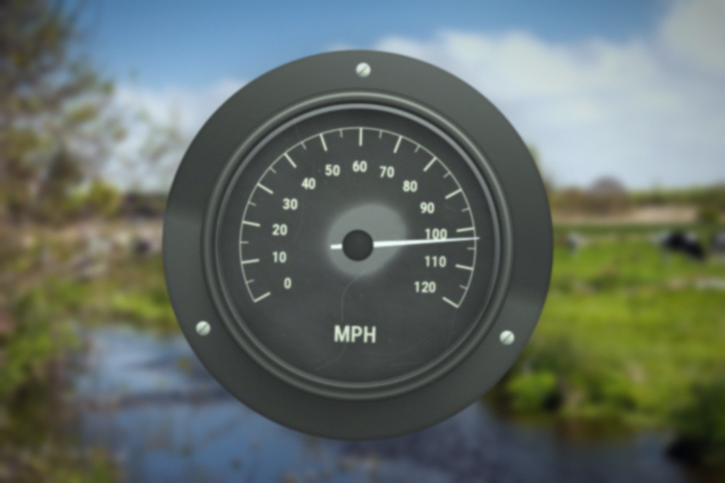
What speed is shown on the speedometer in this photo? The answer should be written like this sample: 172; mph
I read 102.5; mph
